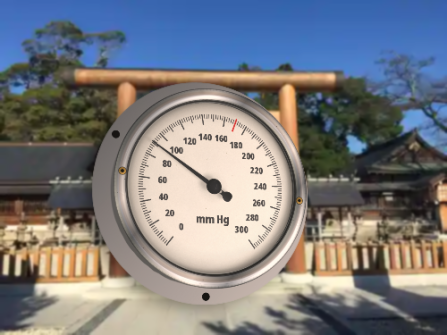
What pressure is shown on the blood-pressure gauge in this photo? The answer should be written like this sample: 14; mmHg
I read 90; mmHg
